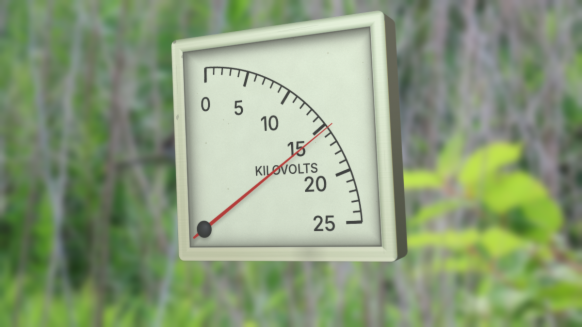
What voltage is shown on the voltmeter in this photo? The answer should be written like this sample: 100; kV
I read 15.5; kV
